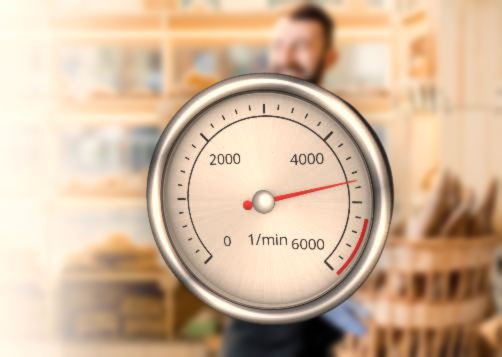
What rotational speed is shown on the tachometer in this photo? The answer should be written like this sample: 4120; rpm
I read 4700; rpm
